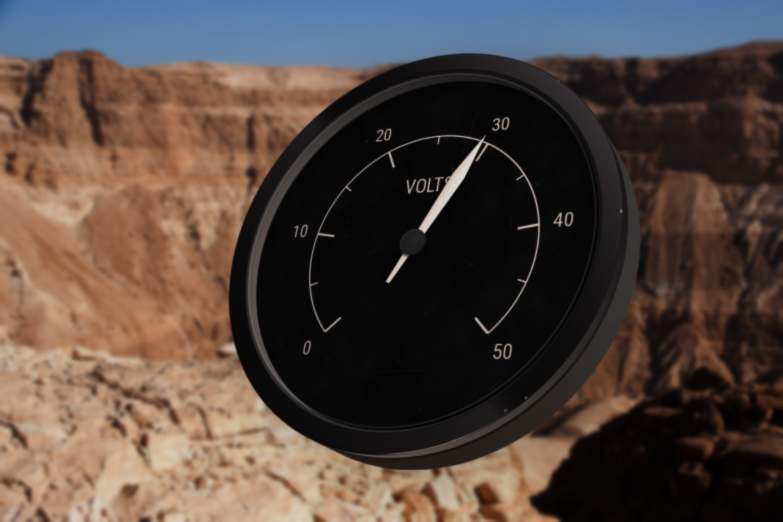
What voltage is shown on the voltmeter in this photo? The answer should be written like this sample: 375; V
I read 30; V
